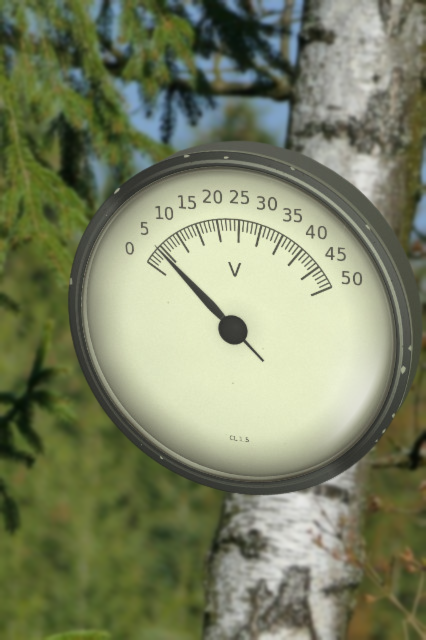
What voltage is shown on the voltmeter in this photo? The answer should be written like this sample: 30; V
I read 5; V
